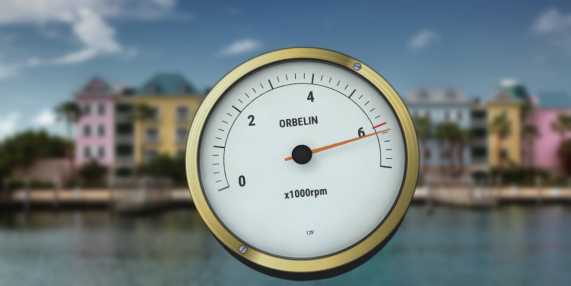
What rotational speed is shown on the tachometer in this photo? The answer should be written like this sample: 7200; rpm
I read 6200; rpm
